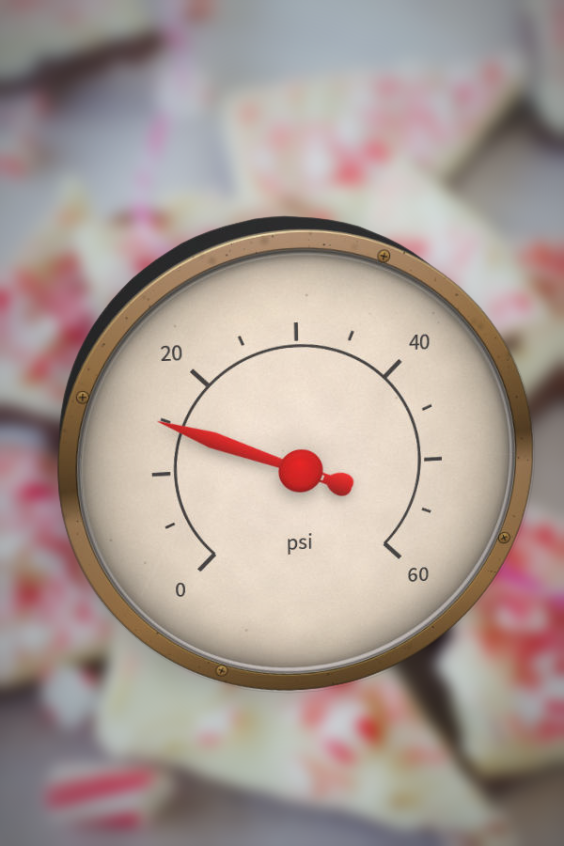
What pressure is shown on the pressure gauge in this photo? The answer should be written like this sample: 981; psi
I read 15; psi
